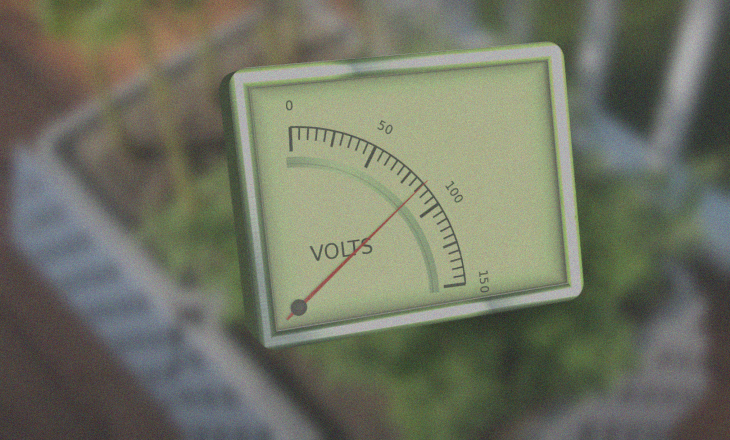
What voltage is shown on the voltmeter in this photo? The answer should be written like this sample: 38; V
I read 85; V
